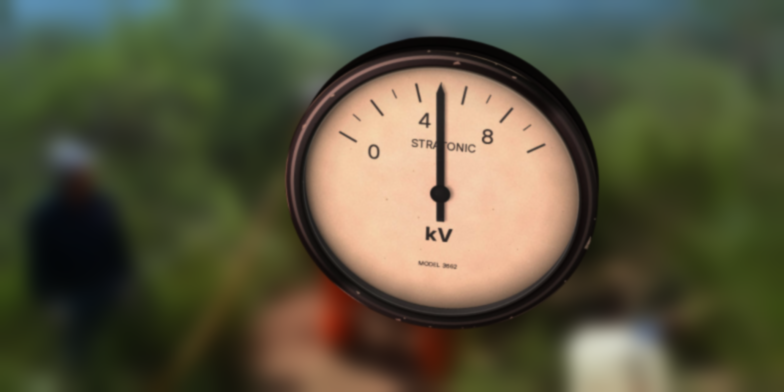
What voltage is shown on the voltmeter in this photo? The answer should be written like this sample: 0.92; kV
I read 5; kV
